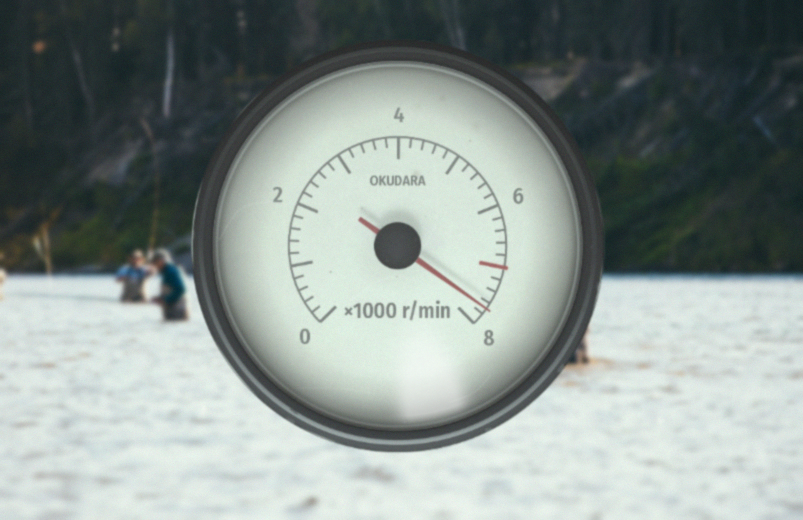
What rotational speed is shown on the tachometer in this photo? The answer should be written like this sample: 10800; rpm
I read 7700; rpm
